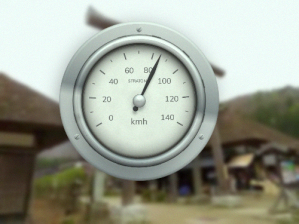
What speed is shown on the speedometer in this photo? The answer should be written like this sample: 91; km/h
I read 85; km/h
